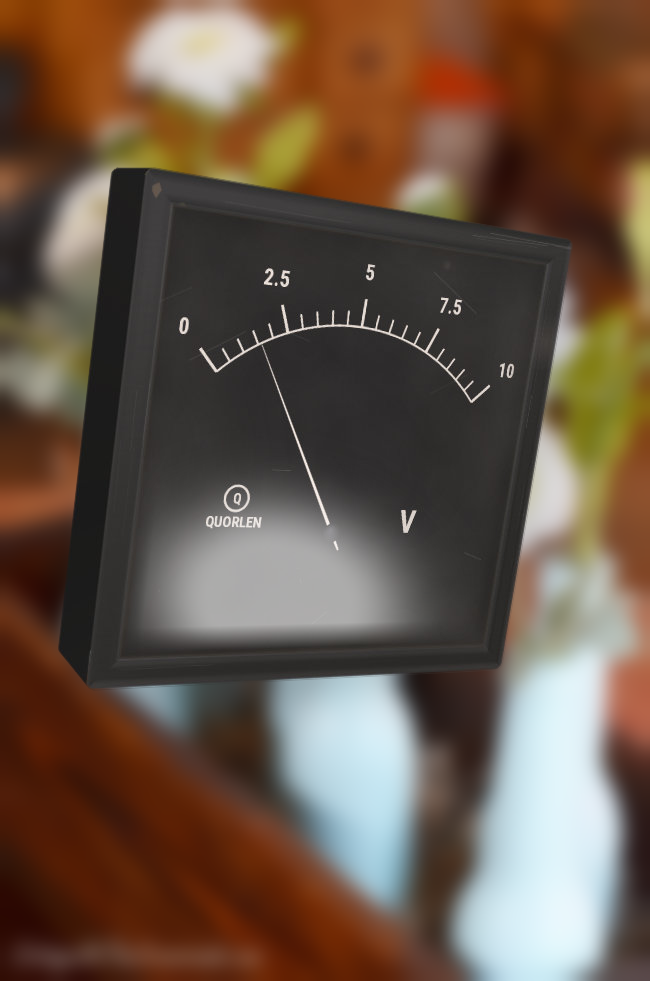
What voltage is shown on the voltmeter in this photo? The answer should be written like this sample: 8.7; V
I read 1.5; V
